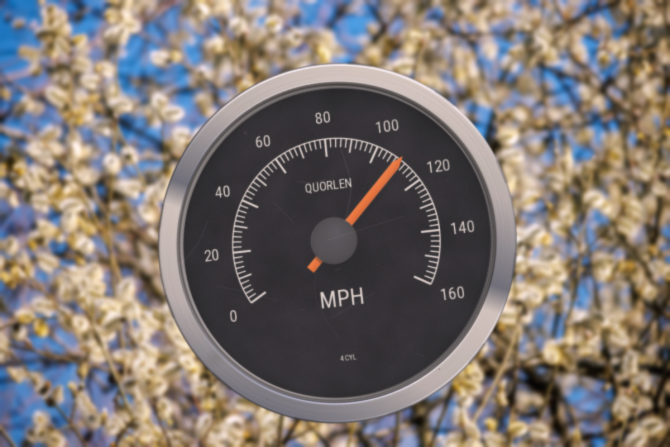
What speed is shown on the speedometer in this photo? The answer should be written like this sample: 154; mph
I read 110; mph
